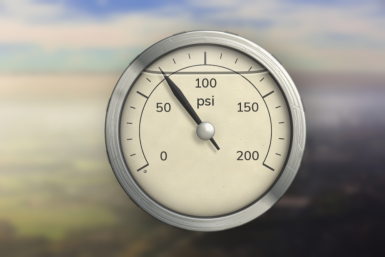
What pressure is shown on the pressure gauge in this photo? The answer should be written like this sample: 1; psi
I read 70; psi
